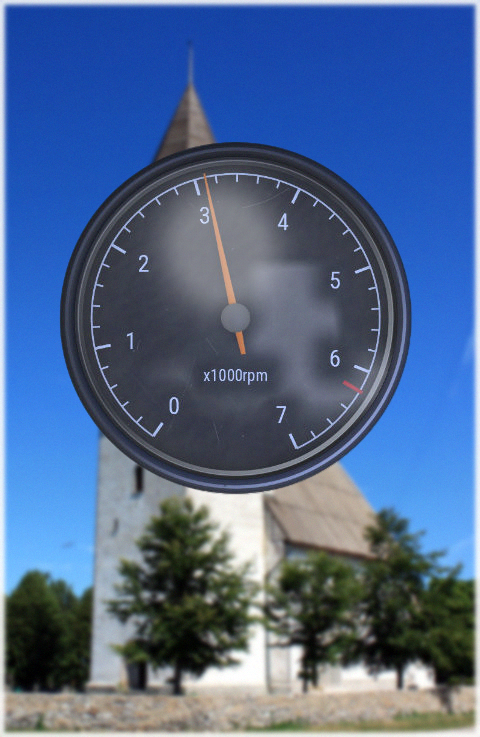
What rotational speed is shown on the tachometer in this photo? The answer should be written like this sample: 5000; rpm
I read 3100; rpm
